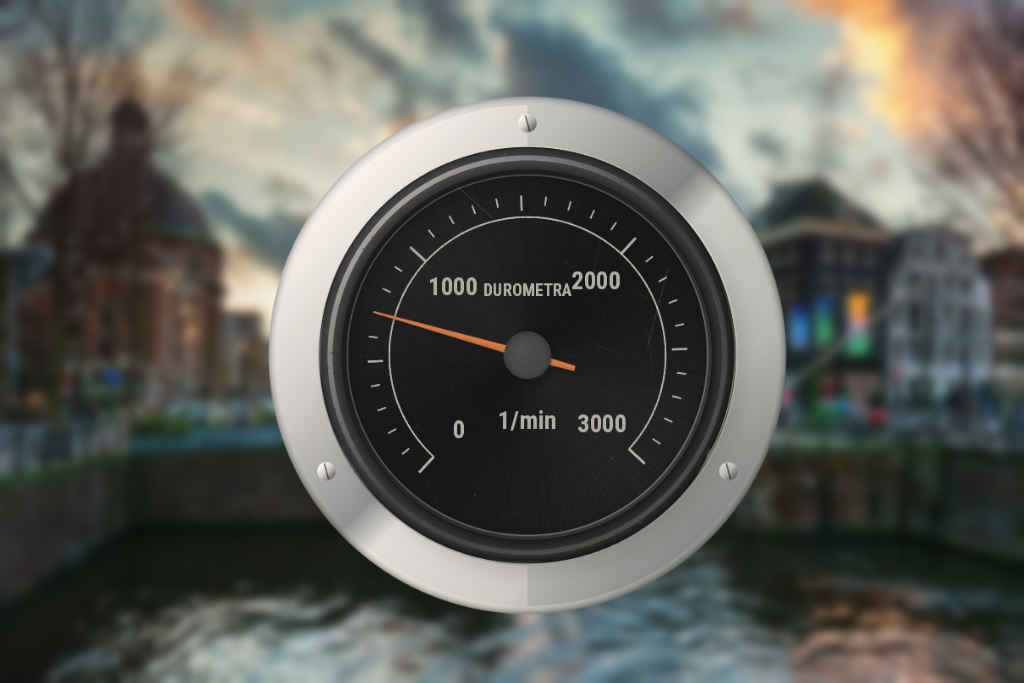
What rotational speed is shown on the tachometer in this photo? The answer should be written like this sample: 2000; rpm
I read 700; rpm
